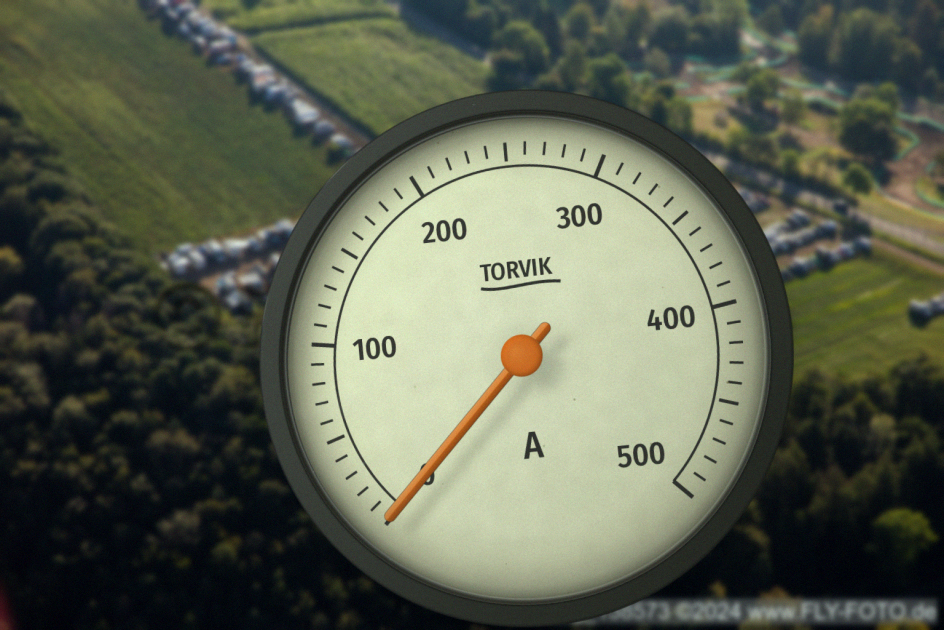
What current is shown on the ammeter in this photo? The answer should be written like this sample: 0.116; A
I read 0; A
